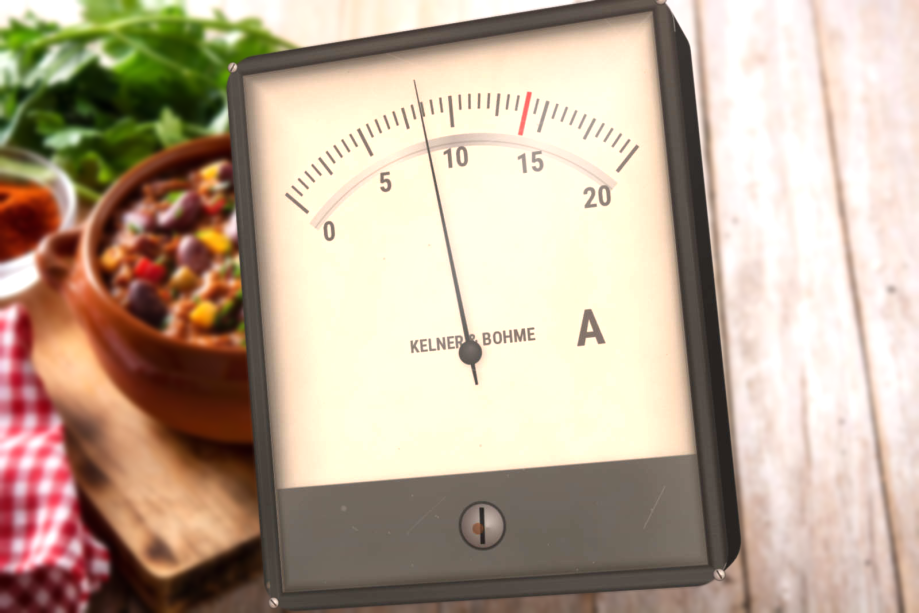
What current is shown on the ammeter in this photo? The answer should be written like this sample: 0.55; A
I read 8.5; A
